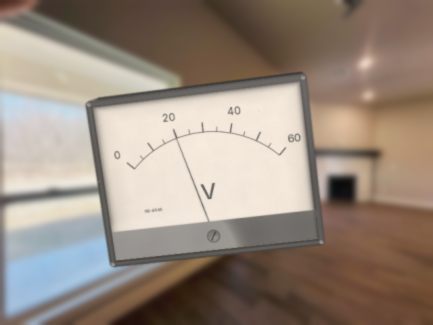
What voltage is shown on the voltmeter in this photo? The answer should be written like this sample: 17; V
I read 20; V
